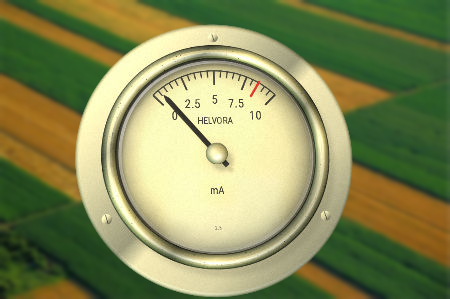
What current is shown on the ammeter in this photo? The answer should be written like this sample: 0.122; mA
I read 0.5; mA
